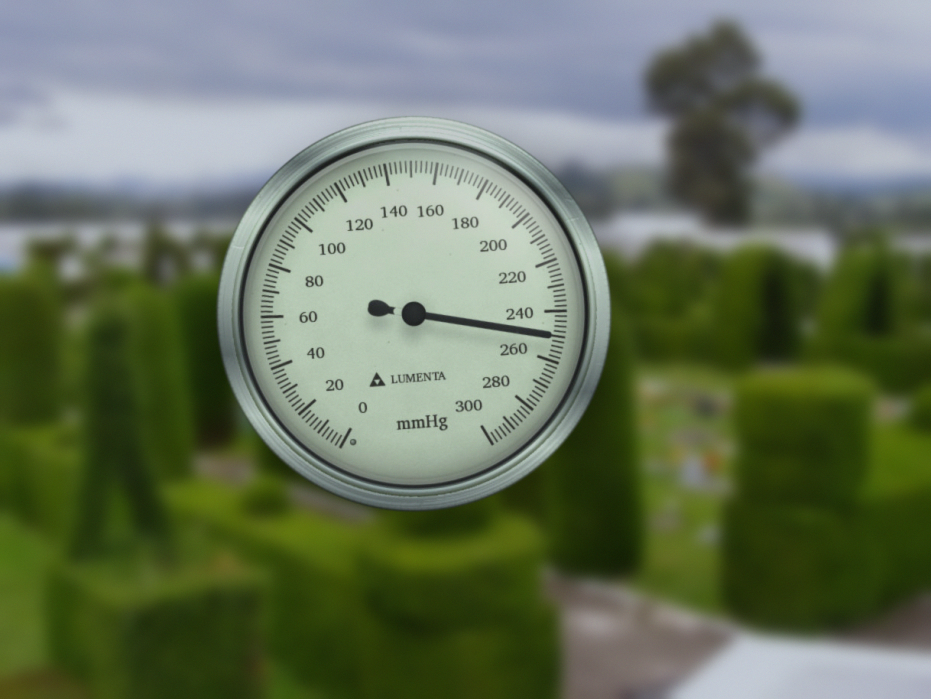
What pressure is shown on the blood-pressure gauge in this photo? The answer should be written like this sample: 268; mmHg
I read 250; mmHg
